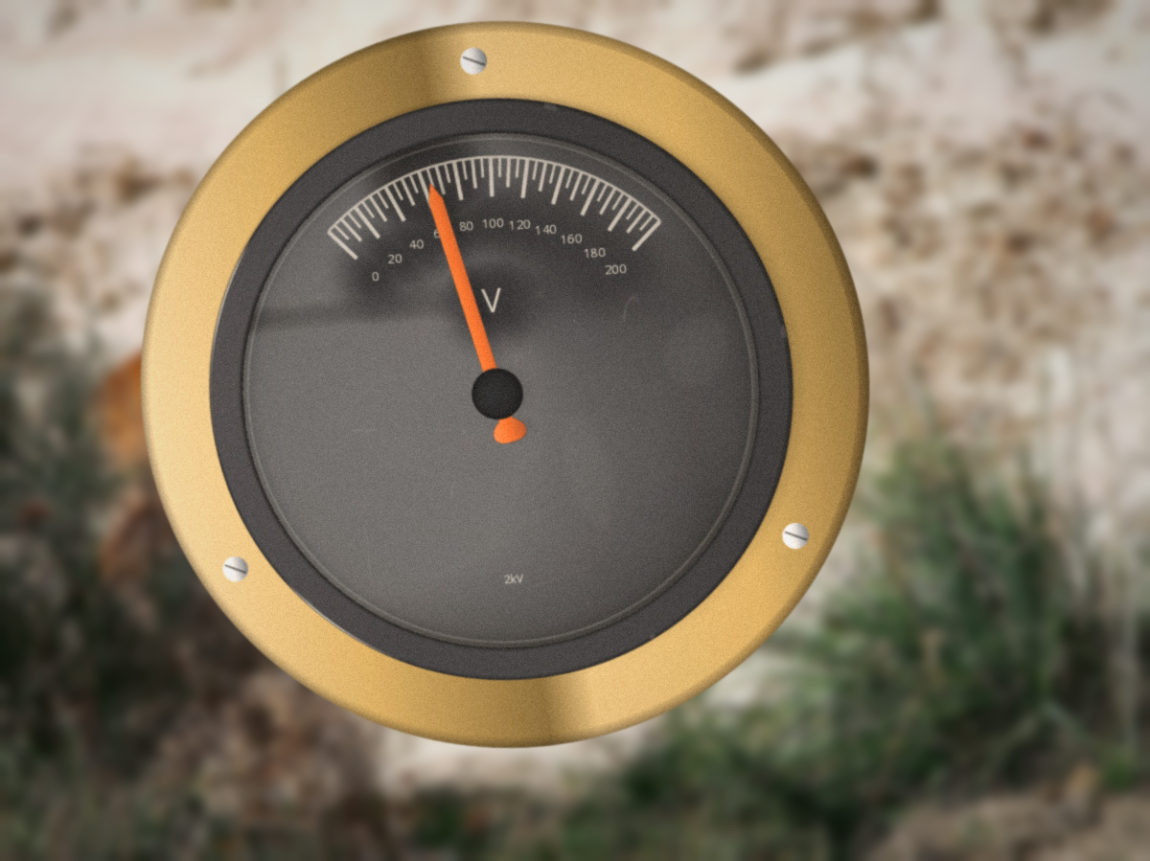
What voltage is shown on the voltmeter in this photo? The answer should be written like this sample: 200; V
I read 65; V
